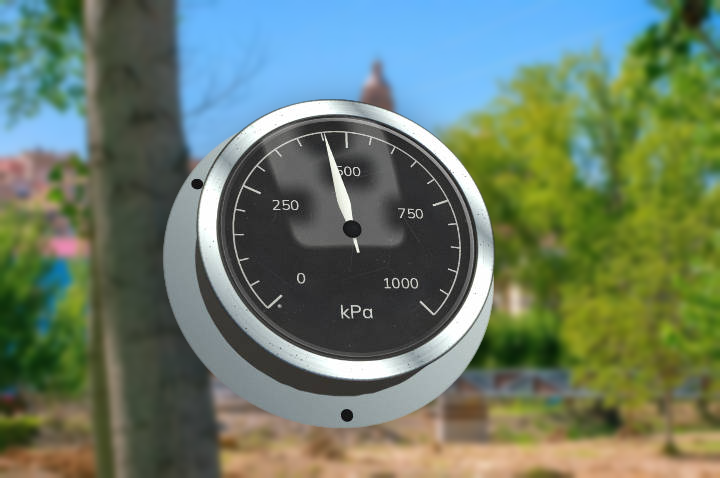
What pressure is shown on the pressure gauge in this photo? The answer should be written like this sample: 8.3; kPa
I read 450; kPa
